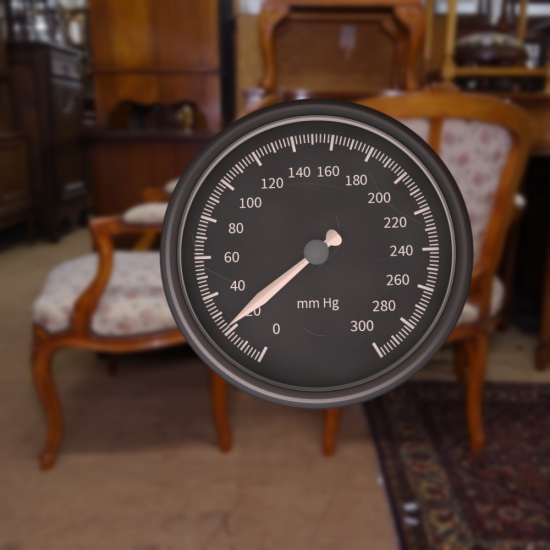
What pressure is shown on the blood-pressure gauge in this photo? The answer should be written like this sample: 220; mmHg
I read 22; mmHg
